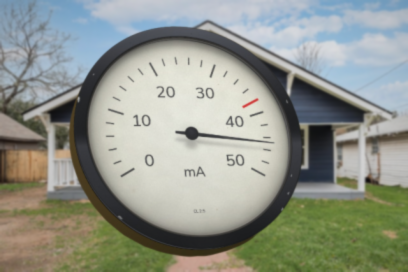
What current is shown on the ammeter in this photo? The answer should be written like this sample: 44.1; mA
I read 45; mA
